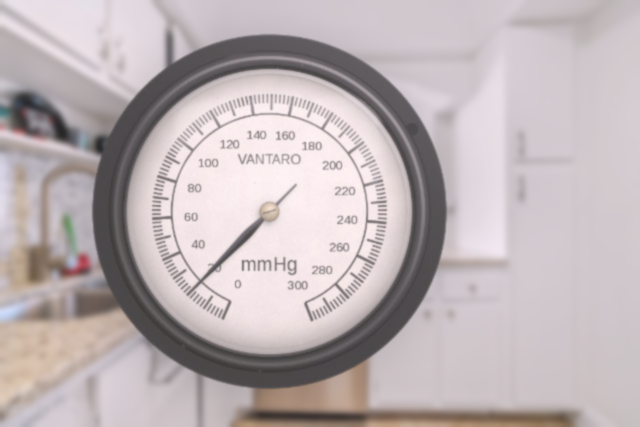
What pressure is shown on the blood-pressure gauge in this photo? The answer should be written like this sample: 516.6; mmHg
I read 20; mmHg
